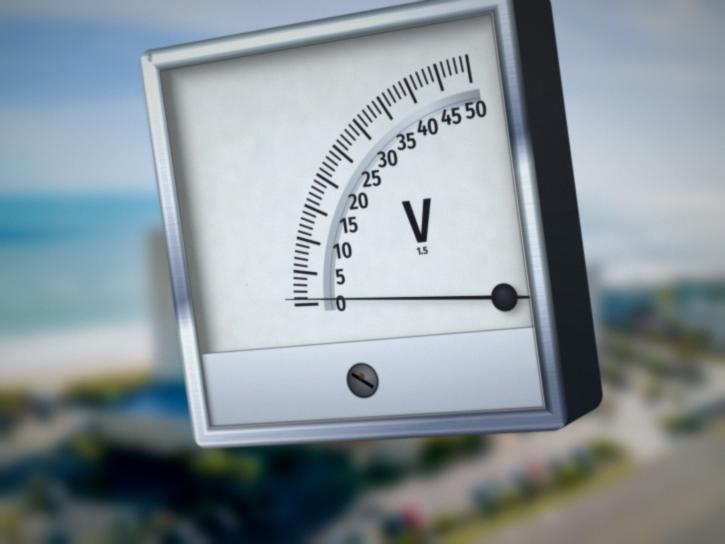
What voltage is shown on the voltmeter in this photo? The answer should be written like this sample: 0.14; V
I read 1; V
